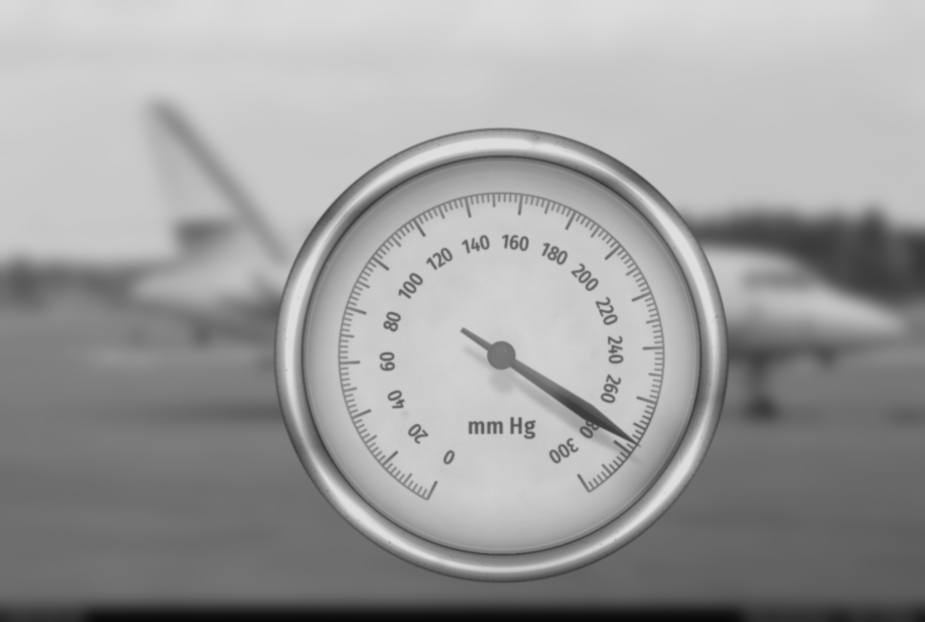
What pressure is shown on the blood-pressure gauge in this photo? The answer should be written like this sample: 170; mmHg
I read 276; mmHg
